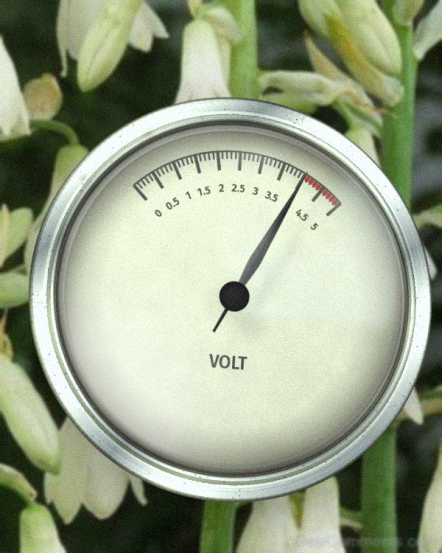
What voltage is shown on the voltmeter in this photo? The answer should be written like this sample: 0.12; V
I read 4; V
